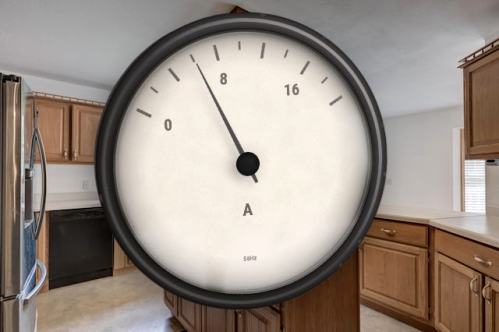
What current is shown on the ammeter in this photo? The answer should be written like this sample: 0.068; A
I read 6; A
